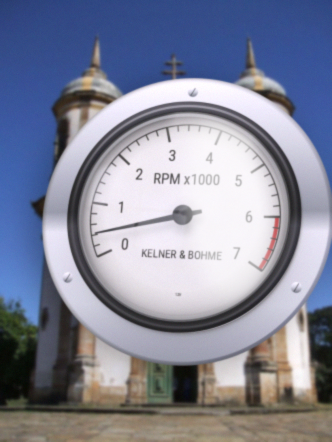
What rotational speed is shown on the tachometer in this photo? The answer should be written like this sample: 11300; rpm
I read 400; rpm
